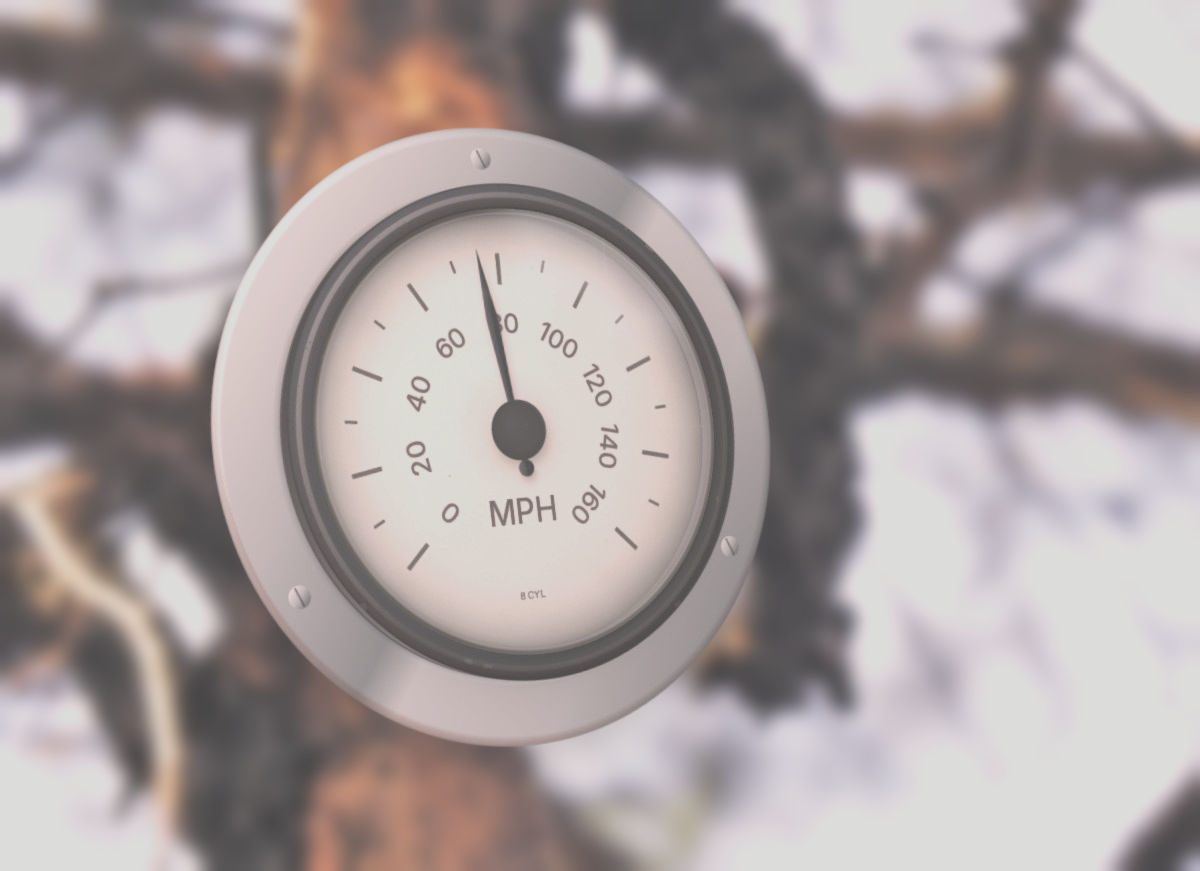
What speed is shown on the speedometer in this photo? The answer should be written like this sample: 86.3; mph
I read 75; mph
